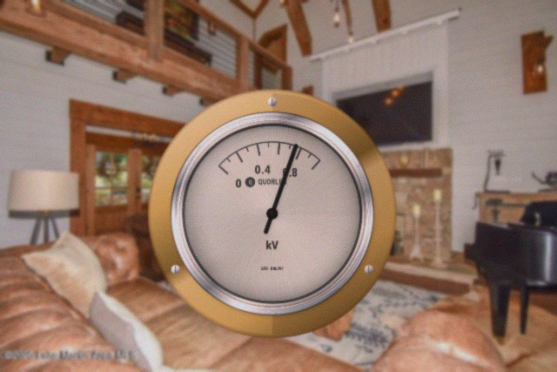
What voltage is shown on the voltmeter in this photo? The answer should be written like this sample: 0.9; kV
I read 0.75; kV
